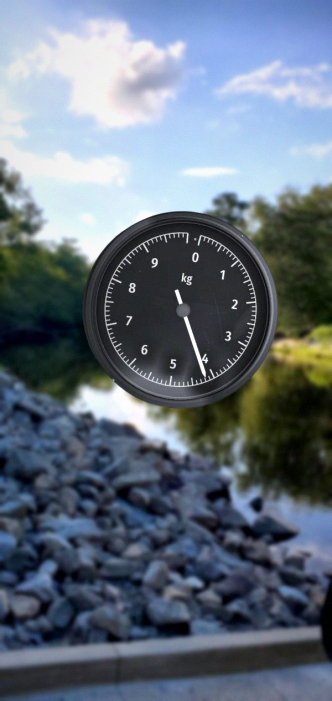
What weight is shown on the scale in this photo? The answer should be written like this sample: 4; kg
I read 4.2; kg
